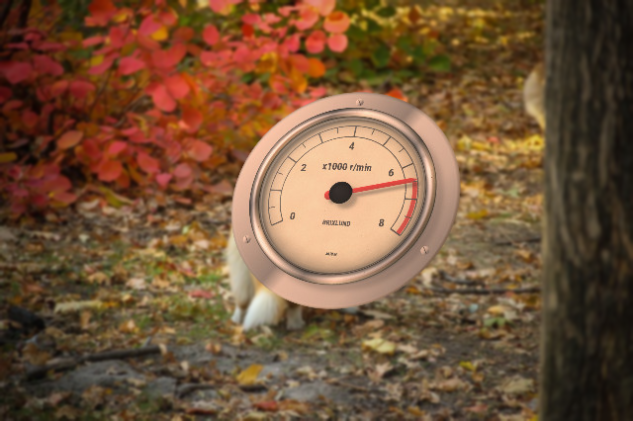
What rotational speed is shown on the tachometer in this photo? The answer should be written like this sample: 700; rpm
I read 6500; rpm
